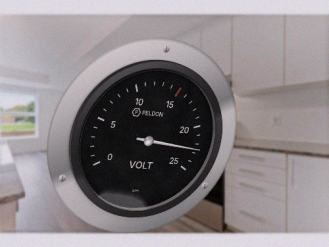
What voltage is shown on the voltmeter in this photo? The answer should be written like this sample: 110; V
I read 22.5; V
